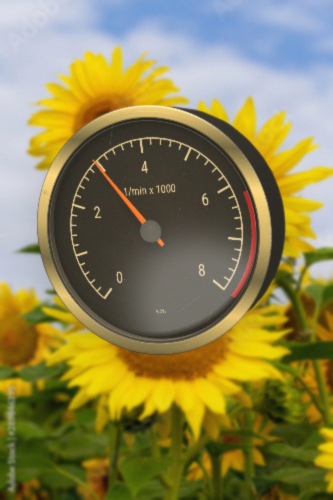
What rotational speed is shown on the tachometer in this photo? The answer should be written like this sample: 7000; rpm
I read 3000; rpm
